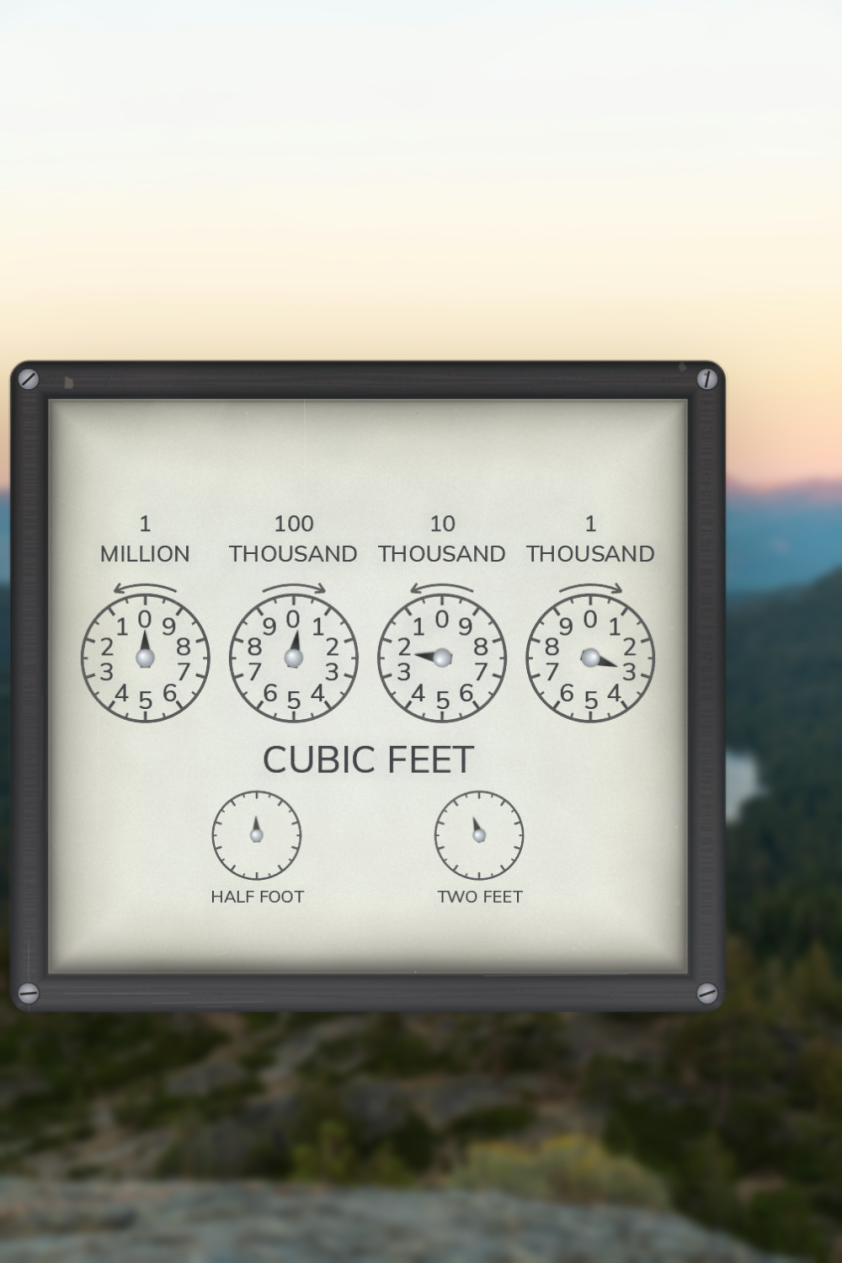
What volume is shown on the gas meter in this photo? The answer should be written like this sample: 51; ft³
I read 2300; ft³
